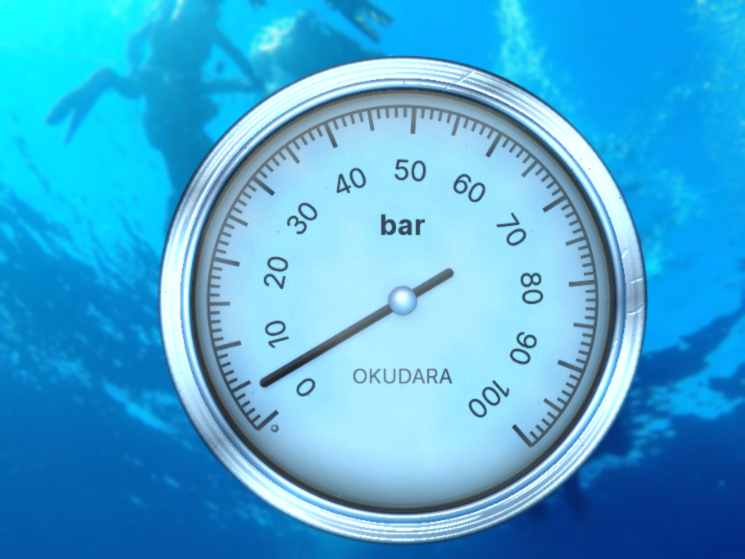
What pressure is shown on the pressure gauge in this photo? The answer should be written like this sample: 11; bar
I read 4; bar
